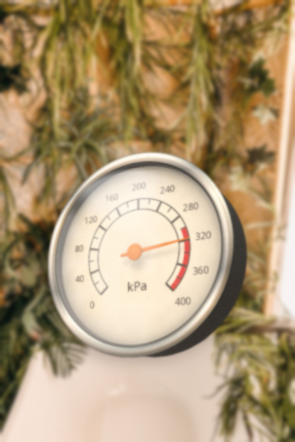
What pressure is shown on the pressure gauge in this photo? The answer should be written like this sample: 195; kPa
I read 320; kPa
